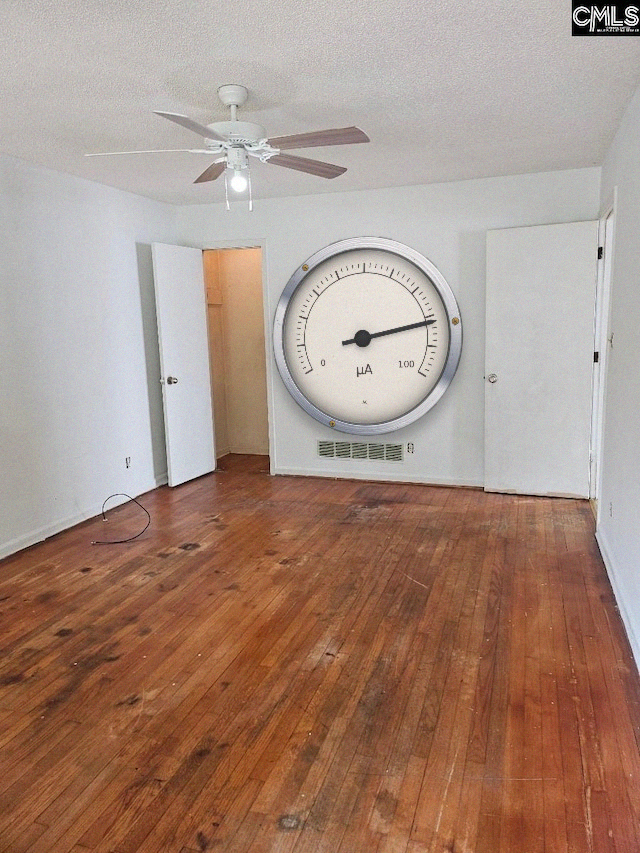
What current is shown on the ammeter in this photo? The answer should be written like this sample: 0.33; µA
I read 82; µA
